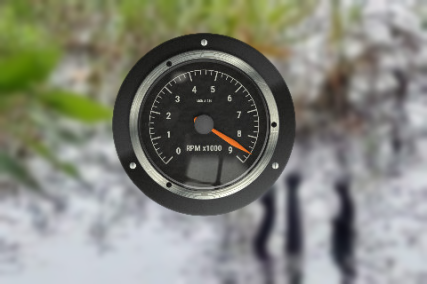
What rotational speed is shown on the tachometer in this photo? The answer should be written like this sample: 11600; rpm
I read 8600; rpm
